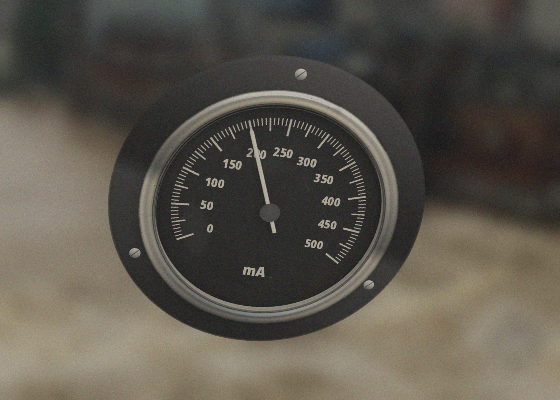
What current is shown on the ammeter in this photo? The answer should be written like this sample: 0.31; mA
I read 200; mA
